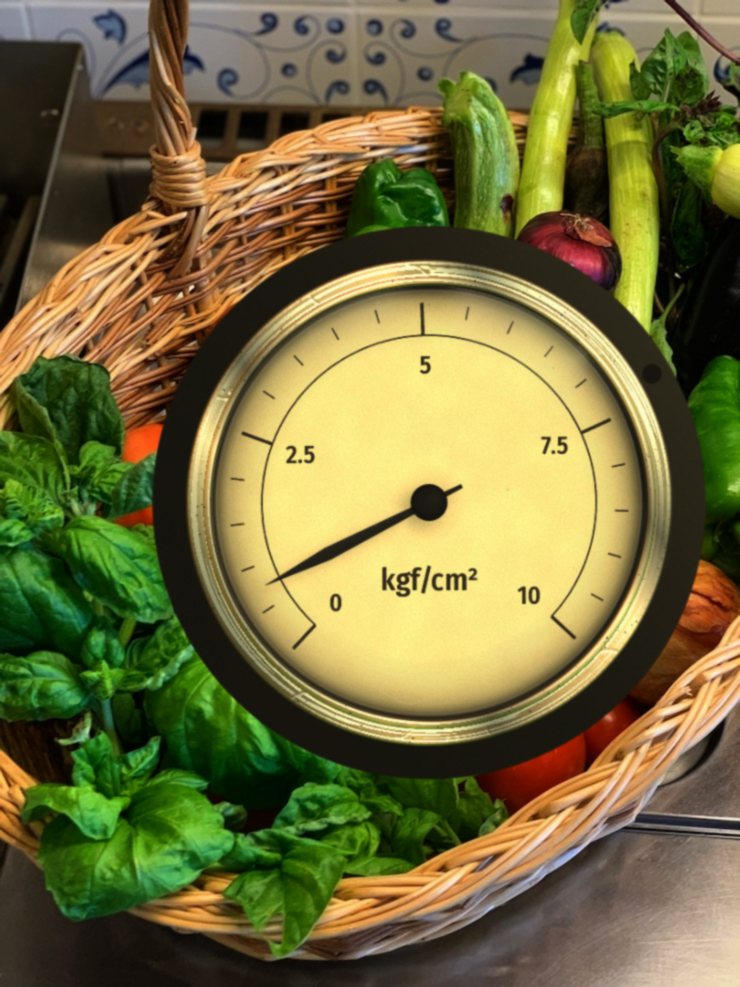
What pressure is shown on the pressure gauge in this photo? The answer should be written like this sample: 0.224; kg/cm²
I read 0.75; kg/cm²
